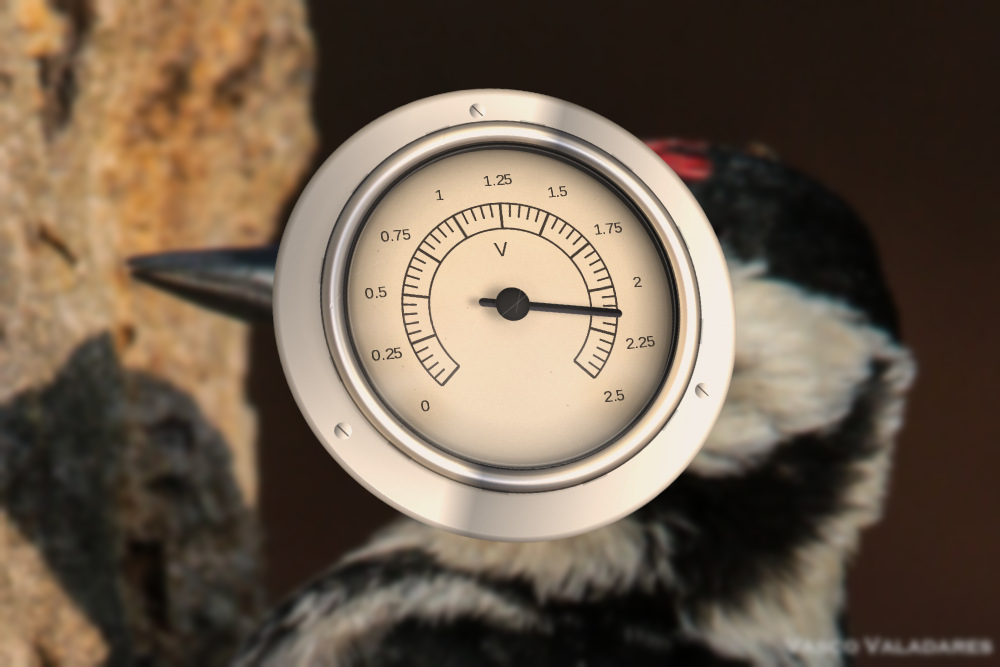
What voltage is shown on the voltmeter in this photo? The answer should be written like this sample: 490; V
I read 2.15; V
